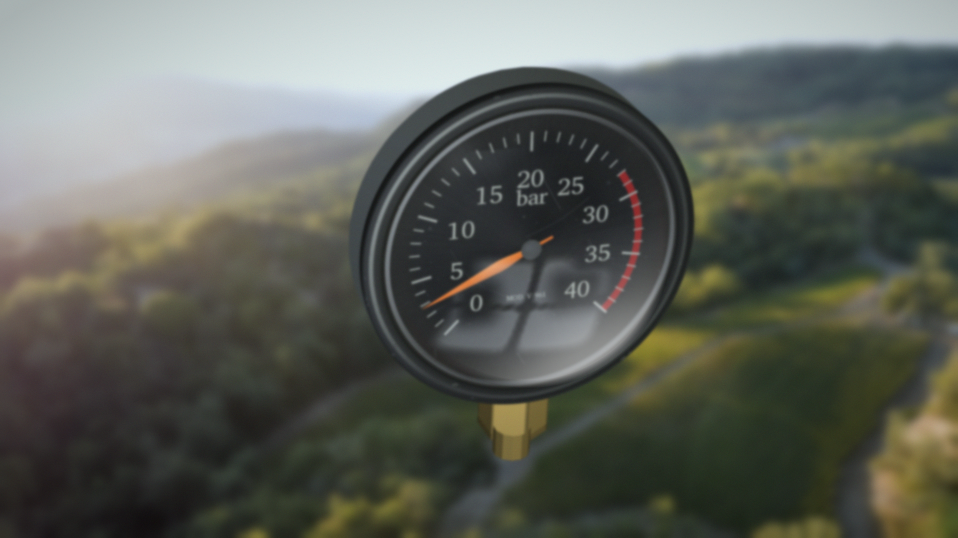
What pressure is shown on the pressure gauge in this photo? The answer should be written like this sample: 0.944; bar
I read 3; bar
